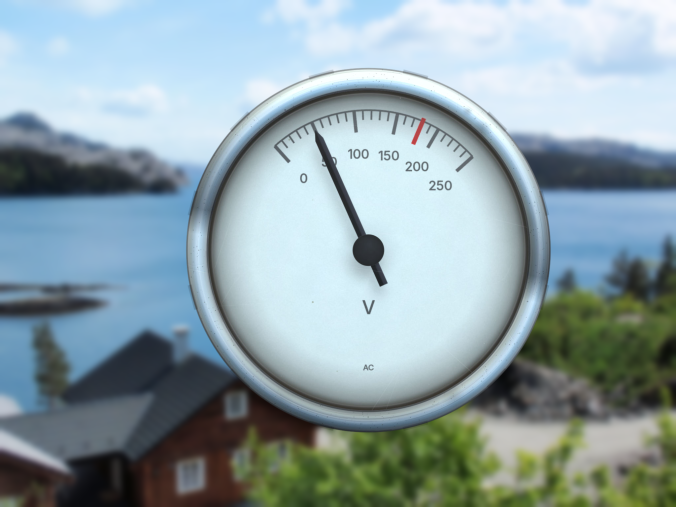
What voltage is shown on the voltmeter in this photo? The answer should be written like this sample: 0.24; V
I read 50; V
